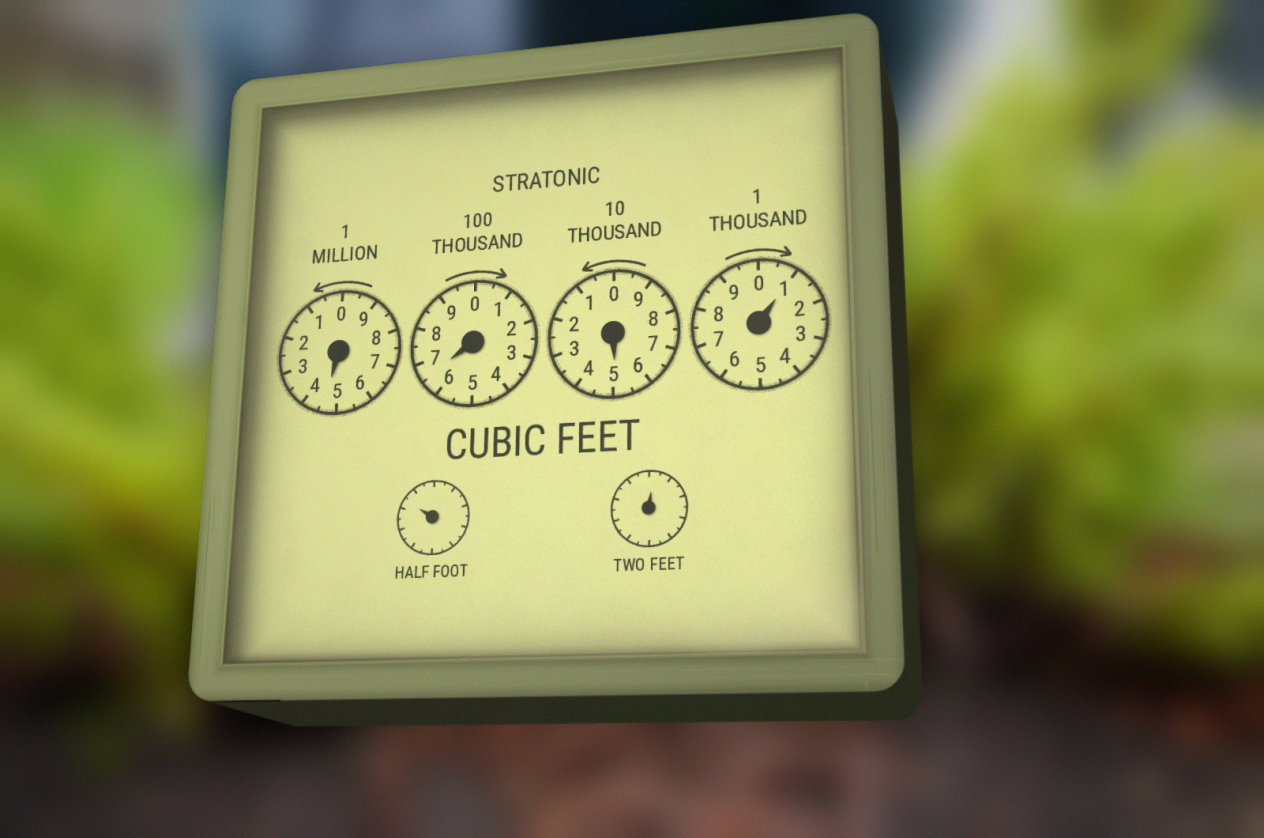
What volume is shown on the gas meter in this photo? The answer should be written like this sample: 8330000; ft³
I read 465100; ft³
